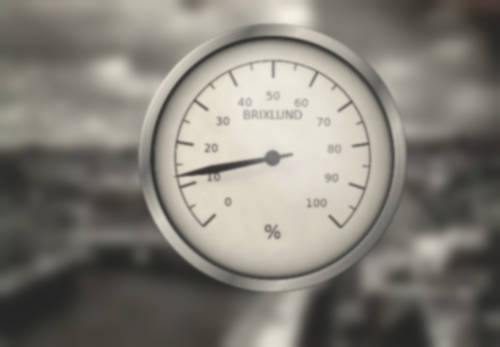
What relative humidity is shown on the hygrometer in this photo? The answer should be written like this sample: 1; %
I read 12.5; %
